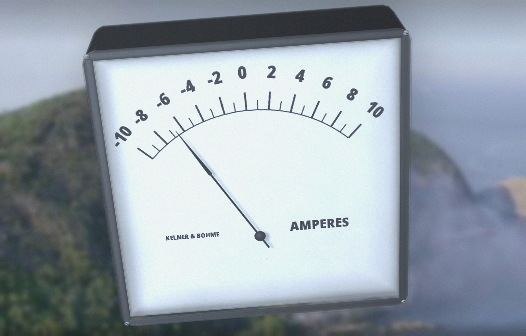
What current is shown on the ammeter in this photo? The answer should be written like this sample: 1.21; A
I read -6.5; A
